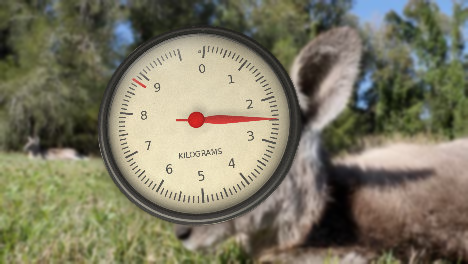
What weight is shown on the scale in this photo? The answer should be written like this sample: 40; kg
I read 2.5; kg
